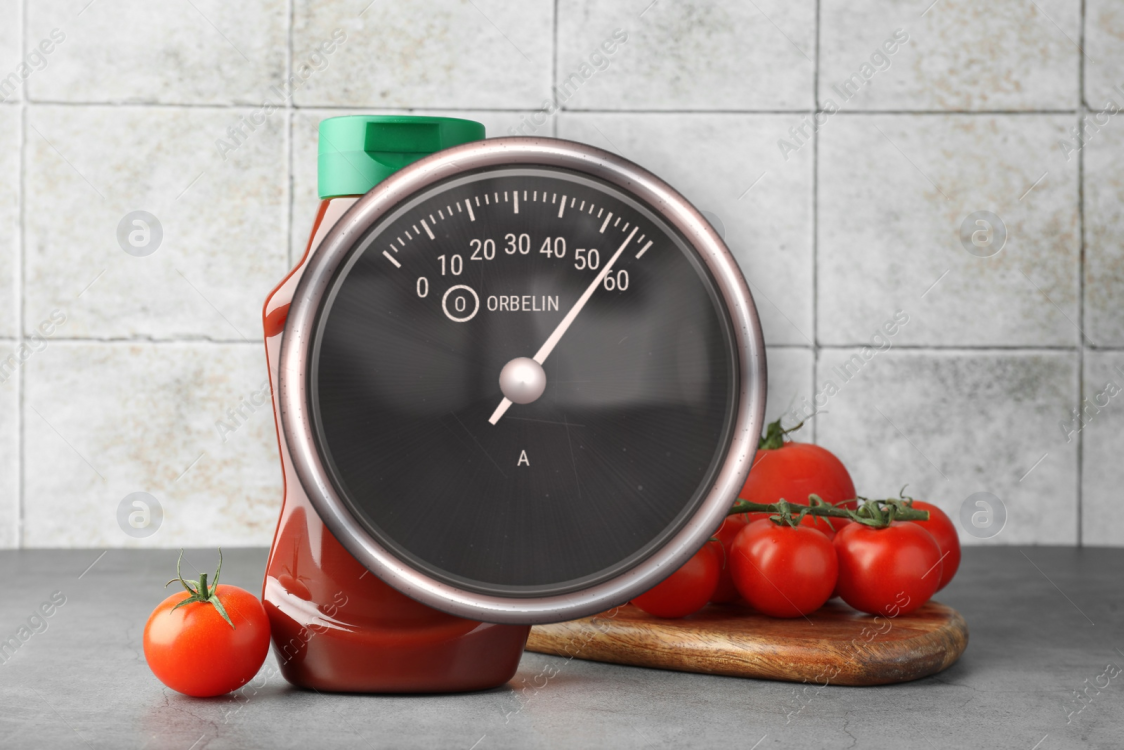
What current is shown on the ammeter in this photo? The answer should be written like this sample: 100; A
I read 56; A
